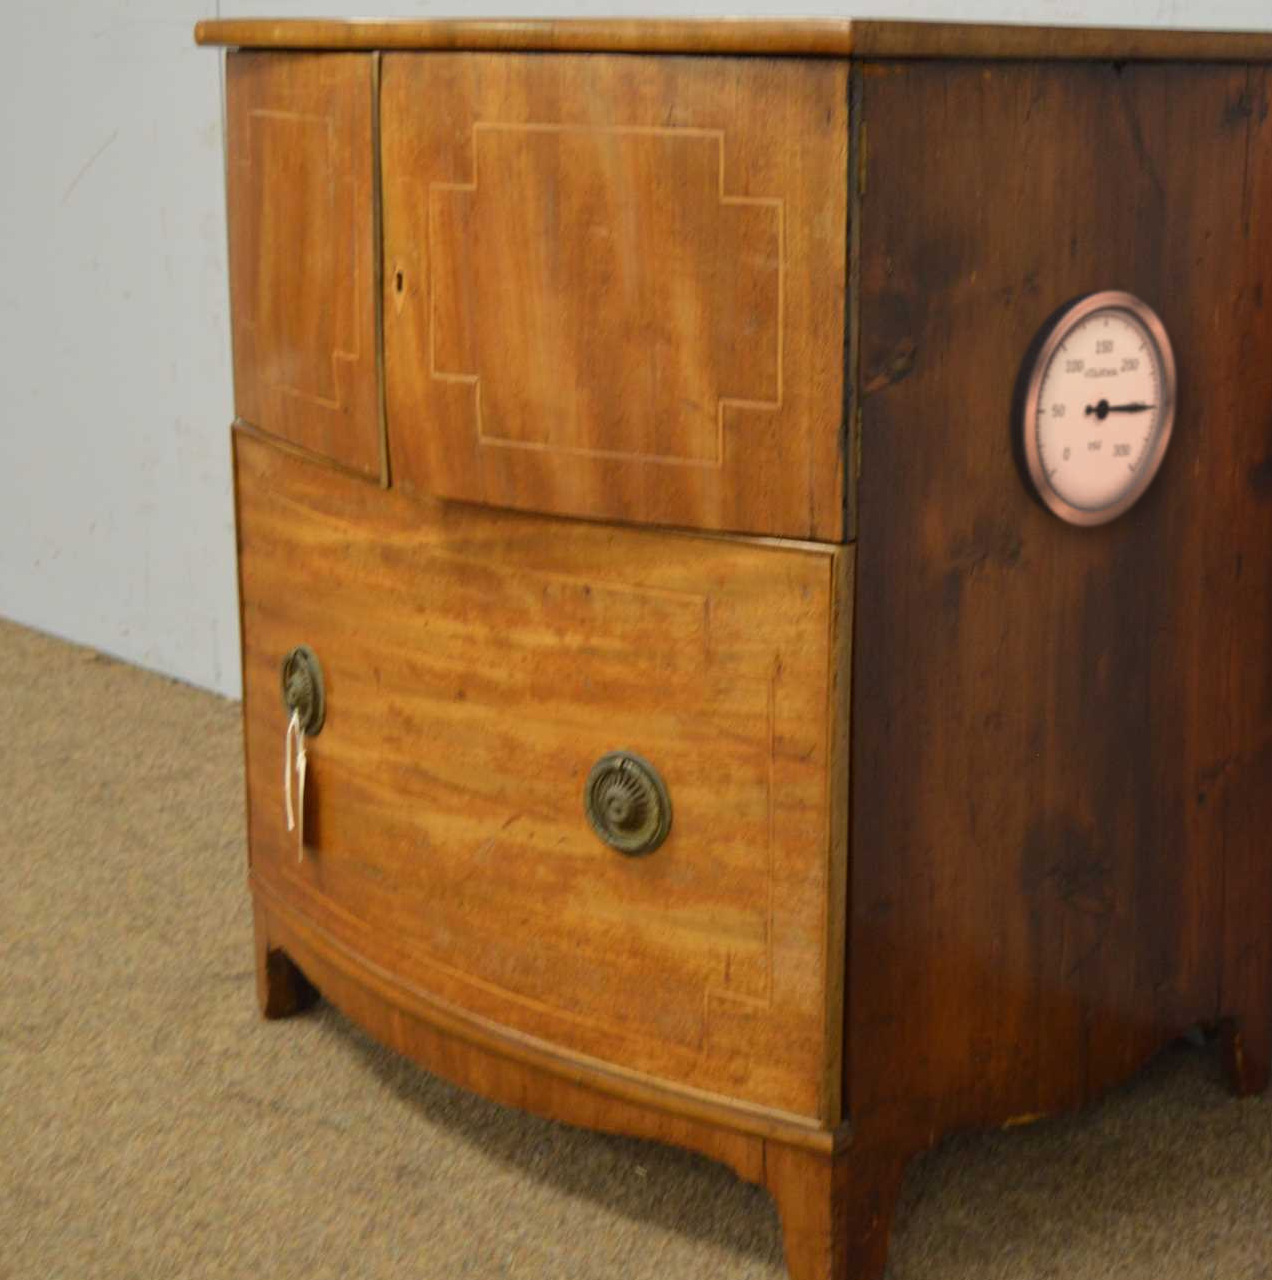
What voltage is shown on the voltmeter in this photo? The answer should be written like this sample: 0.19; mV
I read 250; mV
